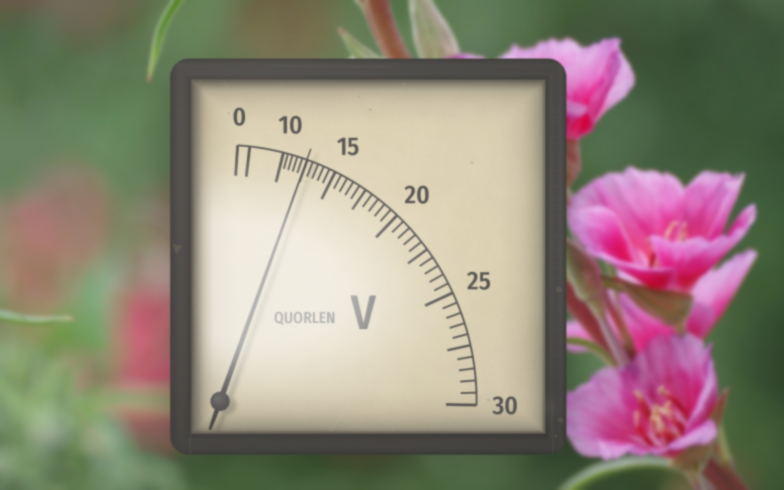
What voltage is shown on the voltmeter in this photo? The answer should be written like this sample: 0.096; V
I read 12.5; V
